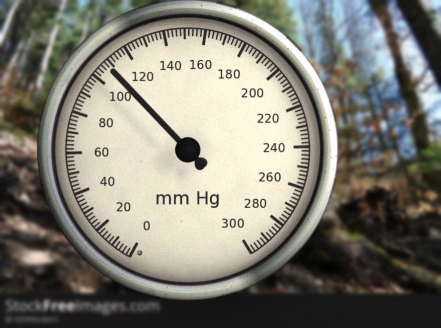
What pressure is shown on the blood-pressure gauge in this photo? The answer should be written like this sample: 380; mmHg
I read 108; mmHg
